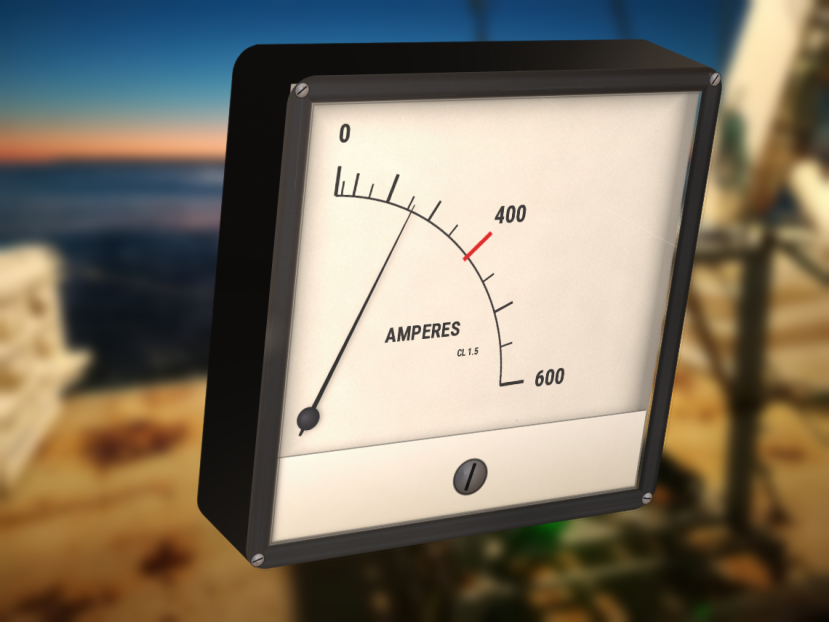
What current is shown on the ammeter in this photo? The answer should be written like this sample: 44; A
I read 250; A
